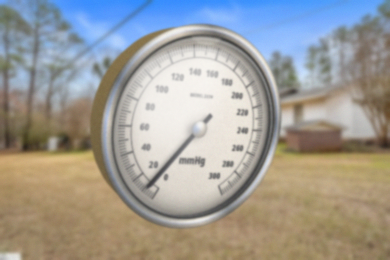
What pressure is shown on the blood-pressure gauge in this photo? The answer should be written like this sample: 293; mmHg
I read 10; mmHg
